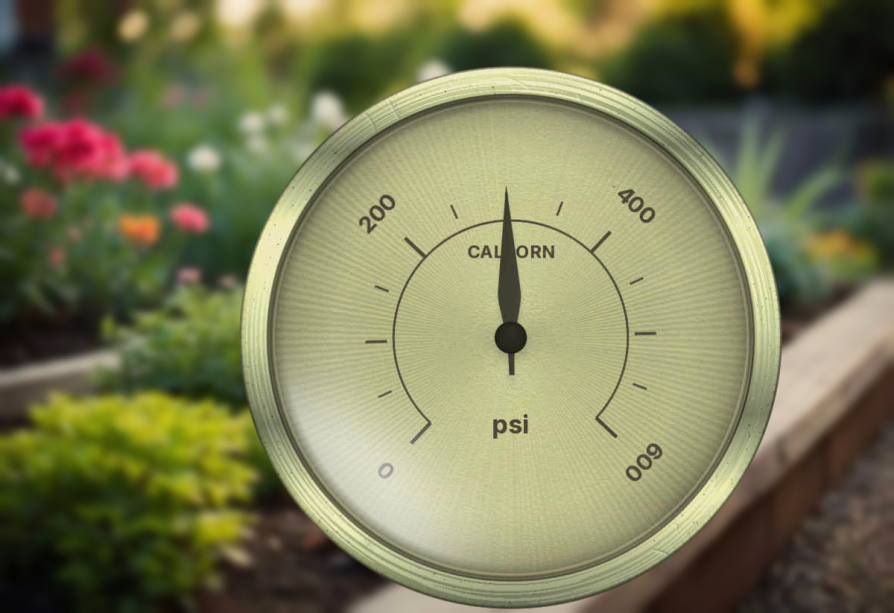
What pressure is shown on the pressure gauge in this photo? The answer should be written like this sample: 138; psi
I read 300; psi
